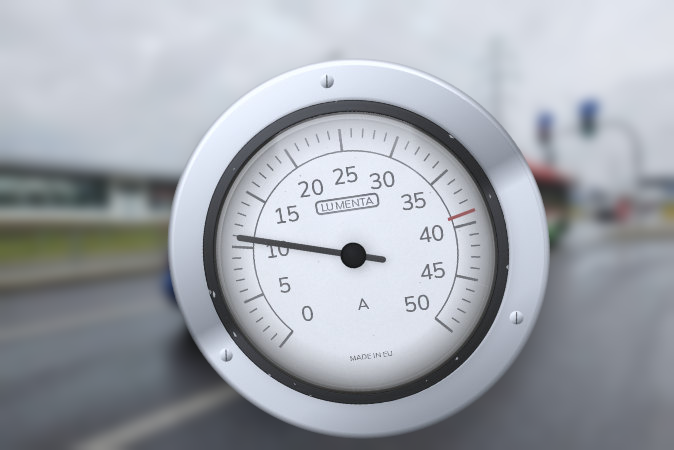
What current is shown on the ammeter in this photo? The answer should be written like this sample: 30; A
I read 11; A
